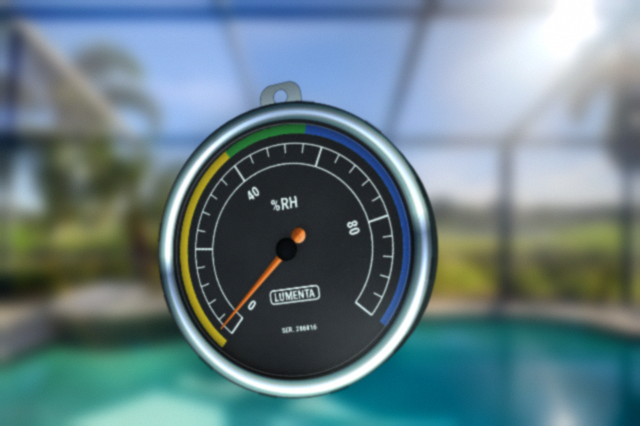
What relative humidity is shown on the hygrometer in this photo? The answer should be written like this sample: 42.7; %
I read 2; %
